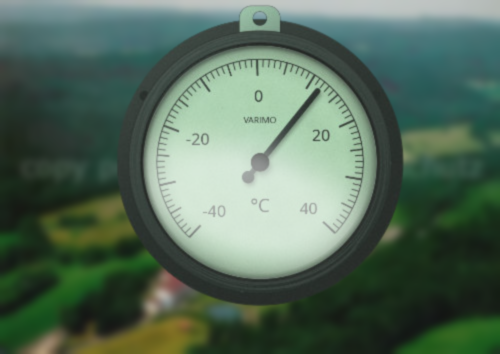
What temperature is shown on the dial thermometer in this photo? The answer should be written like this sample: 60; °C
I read 12; °C
